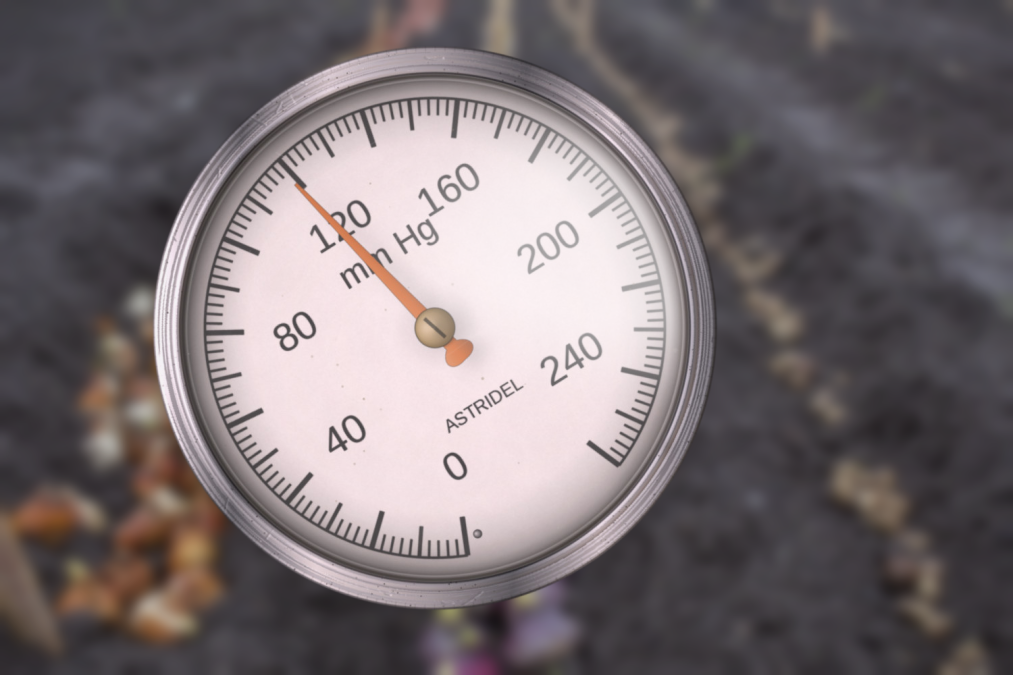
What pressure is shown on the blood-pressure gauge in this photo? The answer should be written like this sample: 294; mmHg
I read 119; mmHg
